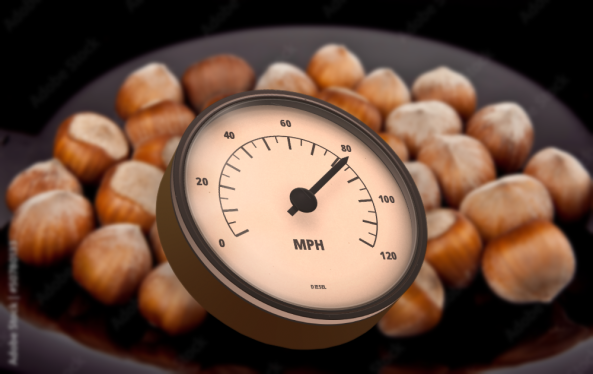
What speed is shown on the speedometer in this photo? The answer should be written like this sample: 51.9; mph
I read 82.5; mph
